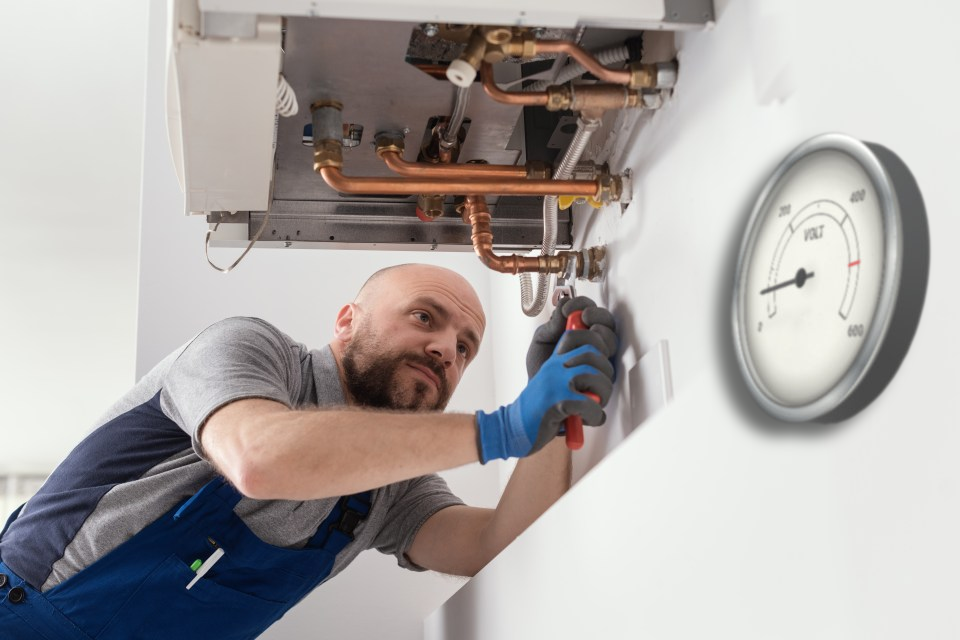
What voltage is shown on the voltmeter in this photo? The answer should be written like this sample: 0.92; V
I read 50; V
